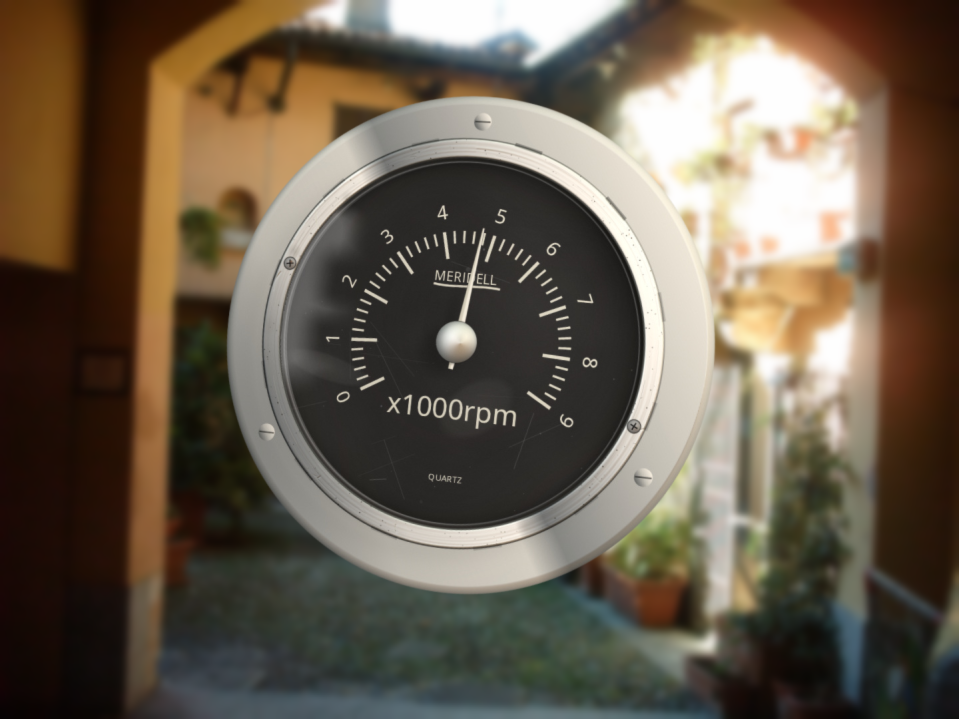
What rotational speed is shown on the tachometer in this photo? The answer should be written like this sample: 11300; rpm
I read 4800; rpm
